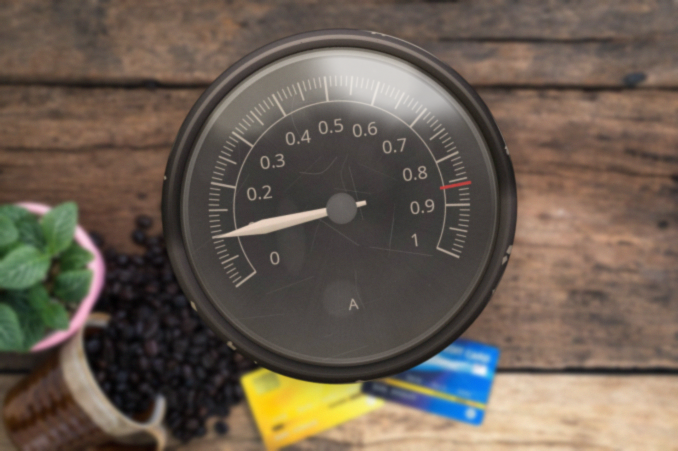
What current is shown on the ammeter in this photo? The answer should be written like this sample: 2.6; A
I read 0.1; A
